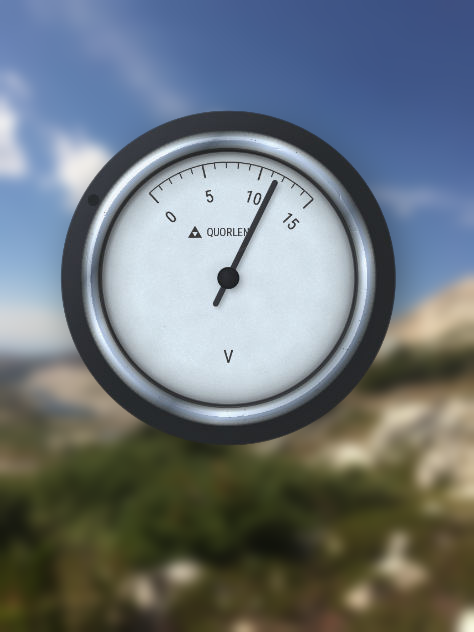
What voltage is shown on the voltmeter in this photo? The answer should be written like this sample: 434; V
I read 11.5; V
